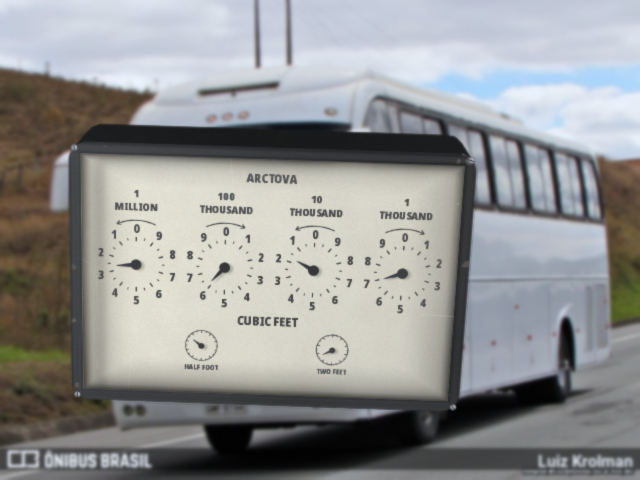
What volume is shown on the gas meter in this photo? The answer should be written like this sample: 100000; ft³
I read 261700; ft³
